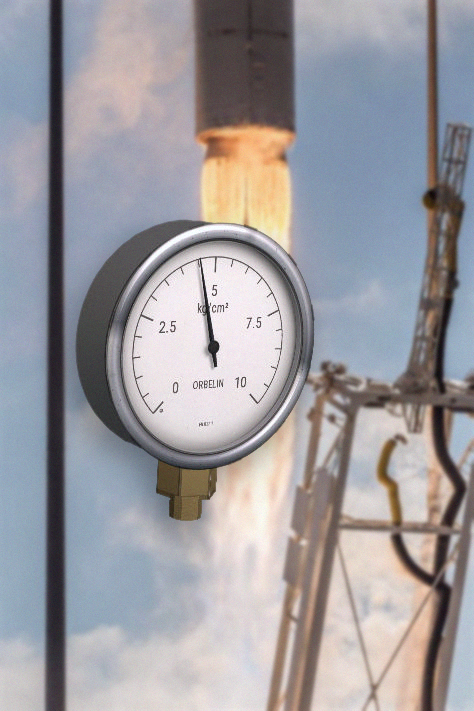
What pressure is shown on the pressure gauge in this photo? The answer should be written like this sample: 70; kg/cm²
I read 4.5; kg/cm²
